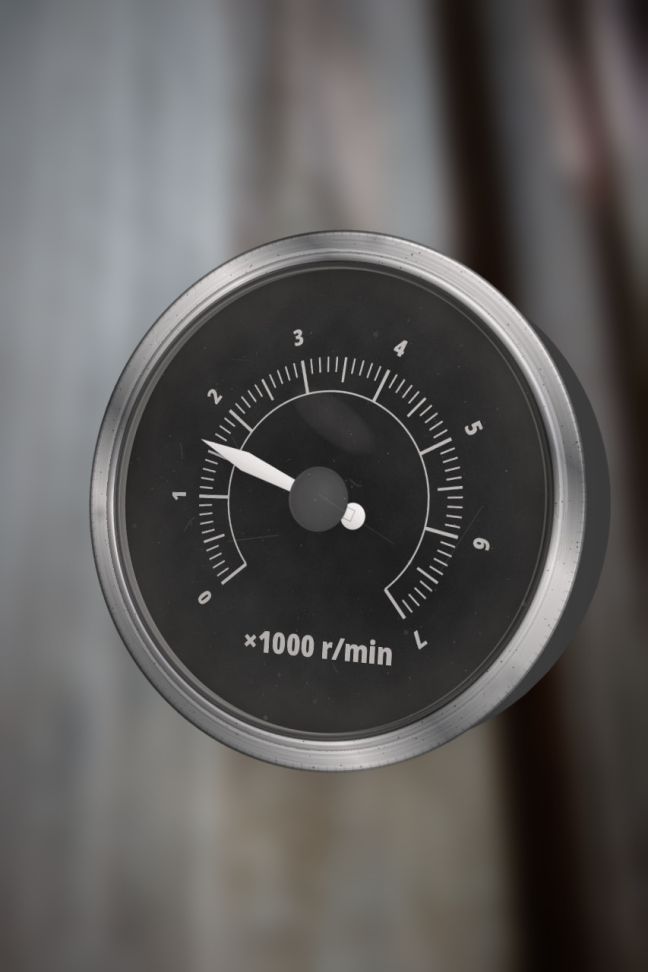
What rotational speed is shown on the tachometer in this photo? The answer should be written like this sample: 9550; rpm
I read 1600; rpm
